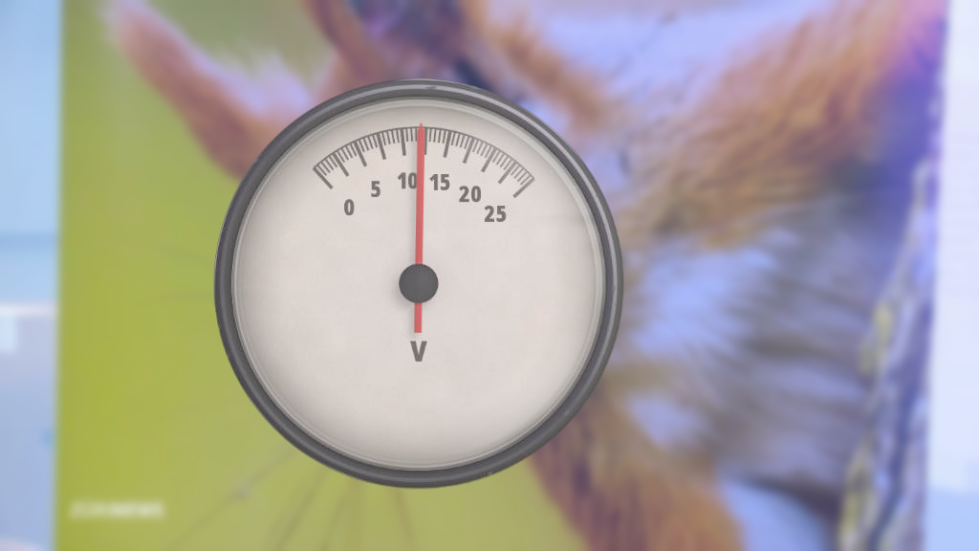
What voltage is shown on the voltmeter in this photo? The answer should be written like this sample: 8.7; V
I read 12; V
